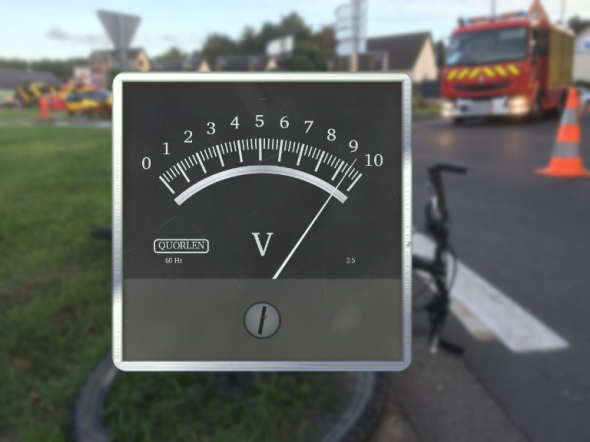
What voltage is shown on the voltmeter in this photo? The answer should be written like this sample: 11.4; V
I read 9.4; V
